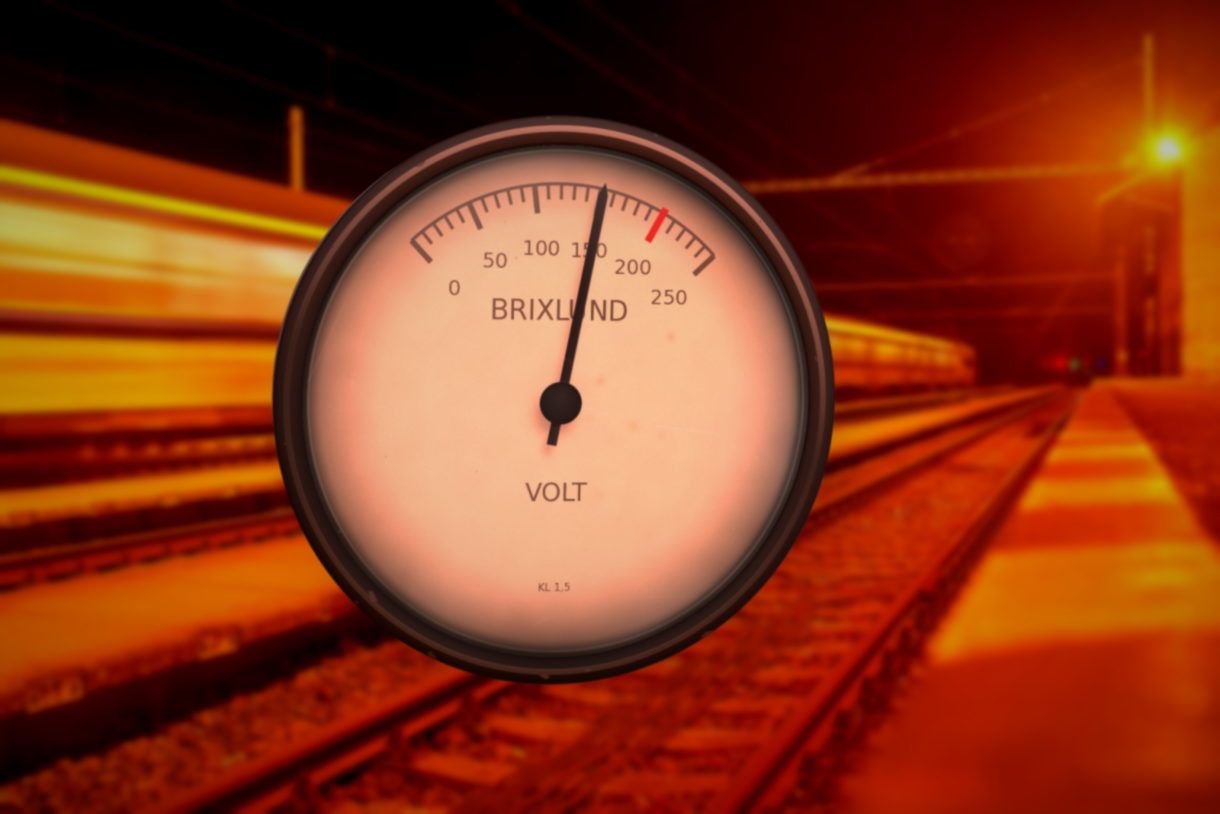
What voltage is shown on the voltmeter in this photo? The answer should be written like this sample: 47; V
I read 150; V
